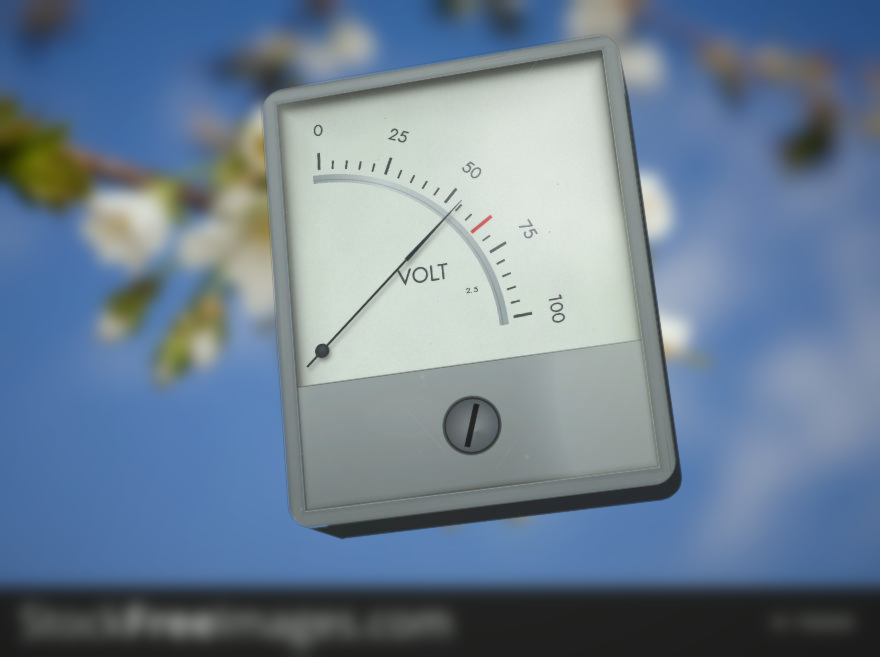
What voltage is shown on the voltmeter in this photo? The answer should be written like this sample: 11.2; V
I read 55; V
